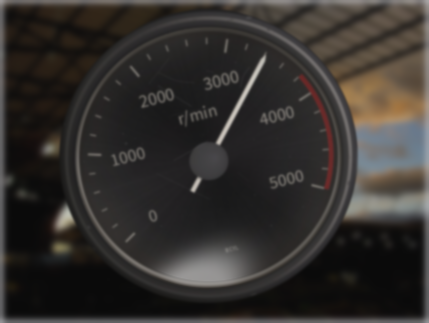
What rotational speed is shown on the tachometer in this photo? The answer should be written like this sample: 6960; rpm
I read 3400; rpm
